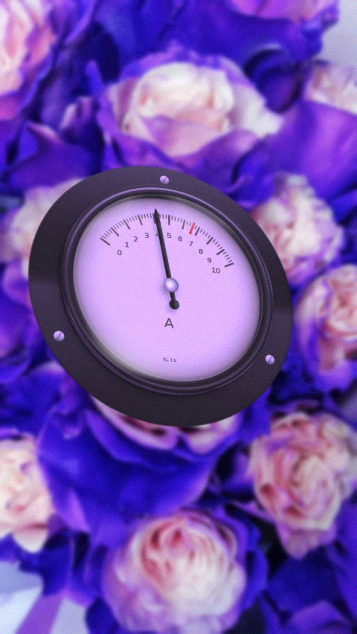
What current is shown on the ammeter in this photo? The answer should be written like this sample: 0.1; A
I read 4; A
